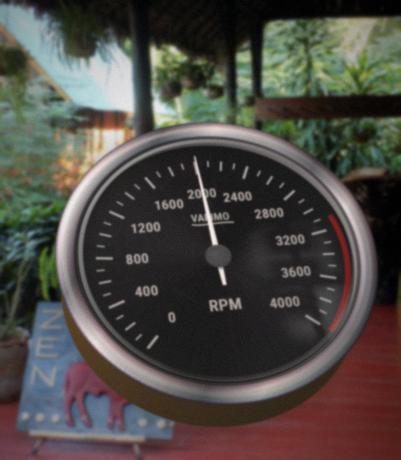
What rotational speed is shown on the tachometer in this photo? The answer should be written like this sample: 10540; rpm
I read 2000; rpm
